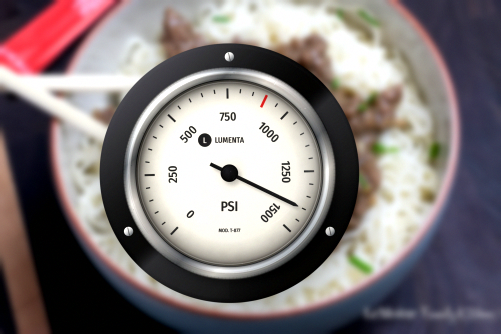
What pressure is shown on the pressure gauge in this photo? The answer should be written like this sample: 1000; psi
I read 1400; psi
